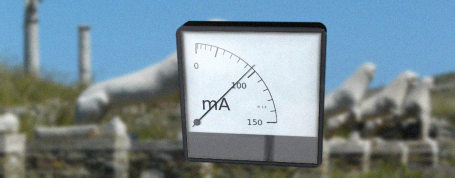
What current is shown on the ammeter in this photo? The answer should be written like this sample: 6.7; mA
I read 95; mA
